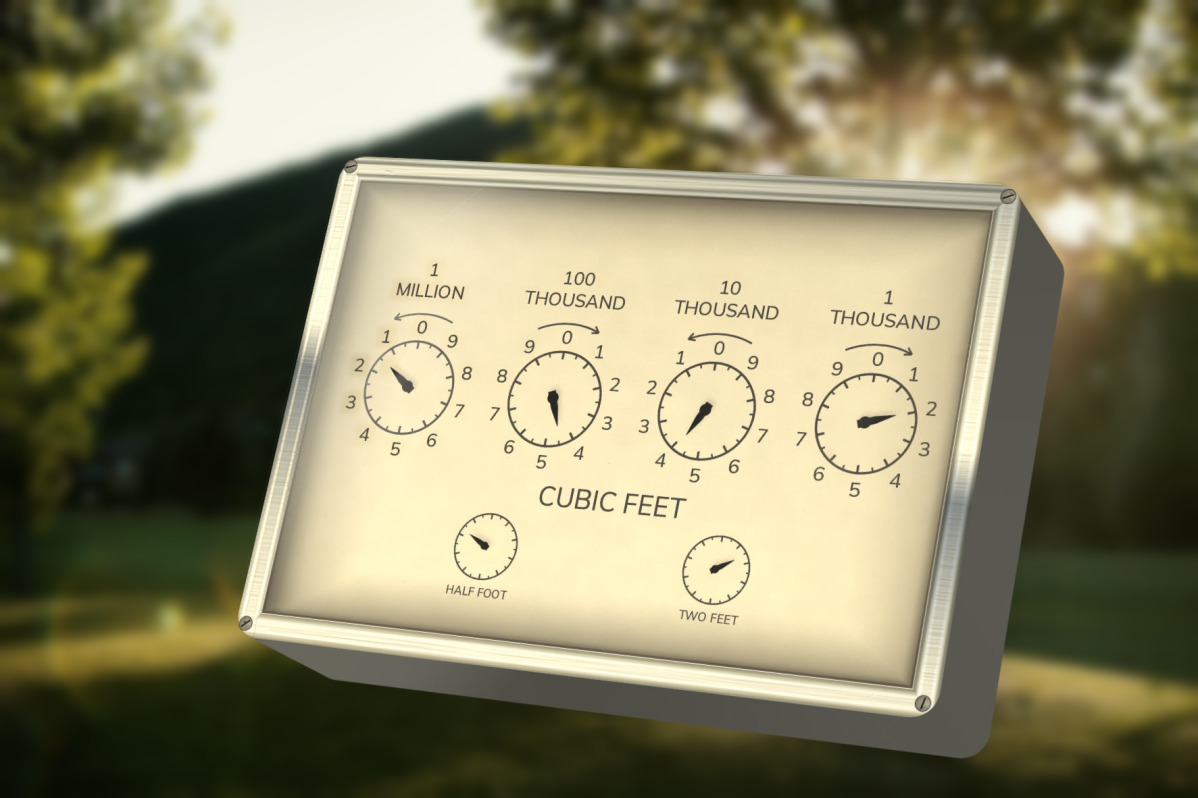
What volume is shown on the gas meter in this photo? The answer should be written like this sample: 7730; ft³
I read 144200; ft³
